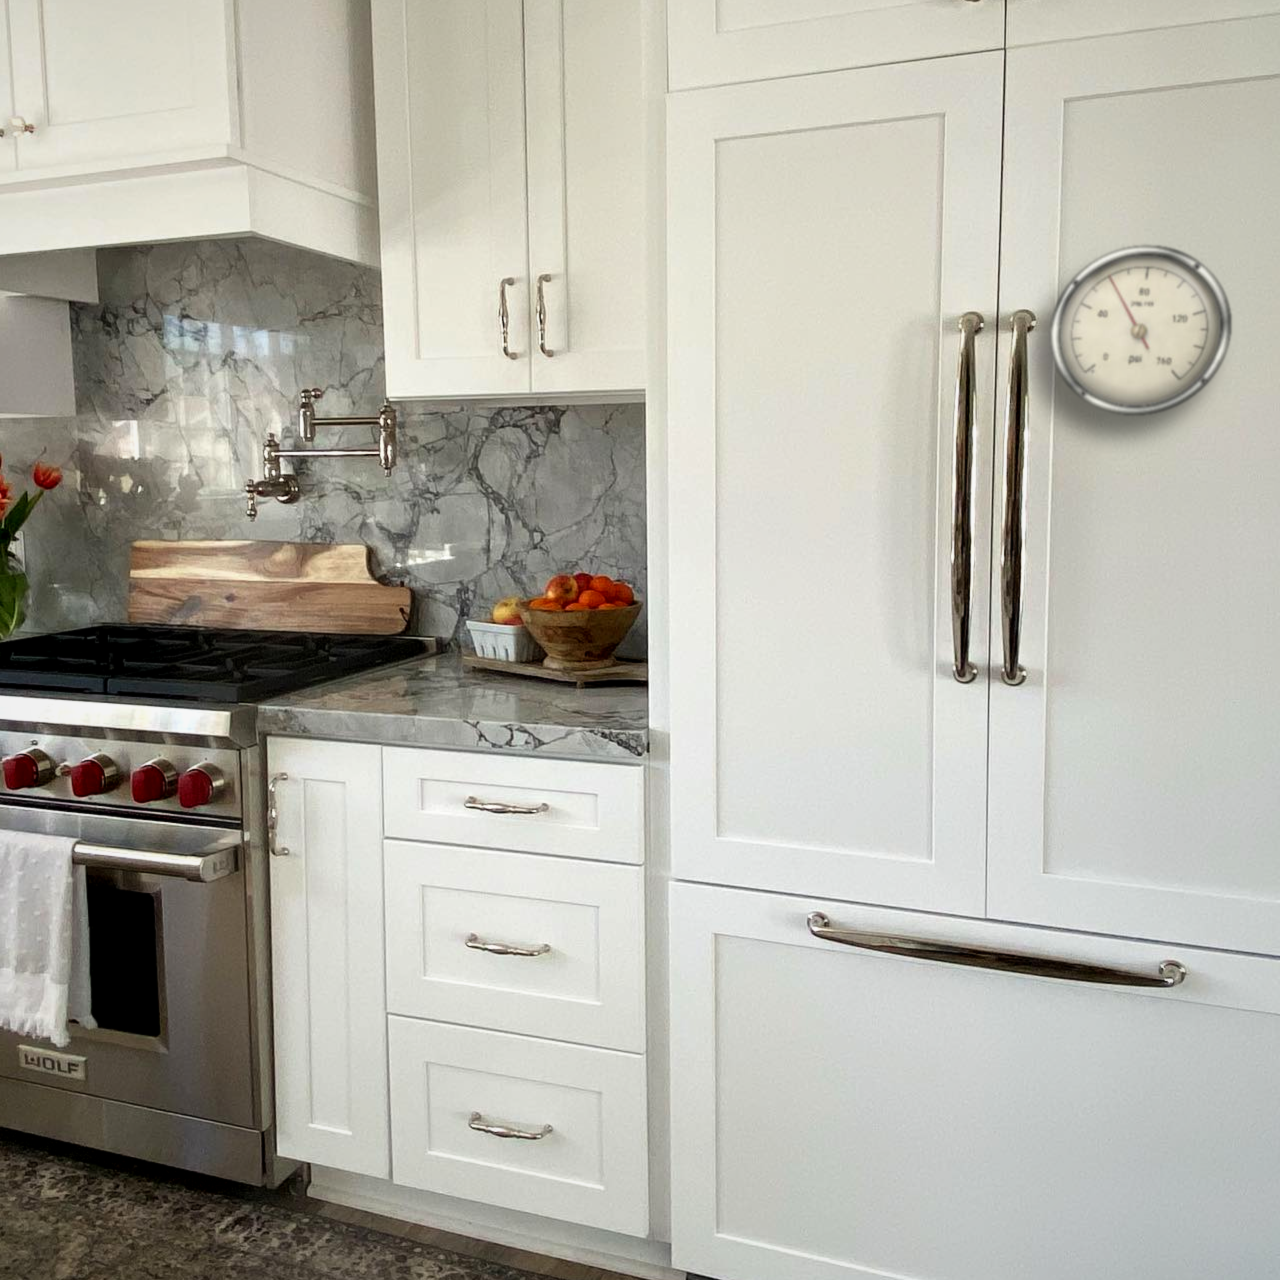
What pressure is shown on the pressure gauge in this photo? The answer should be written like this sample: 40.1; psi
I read 60; psi
